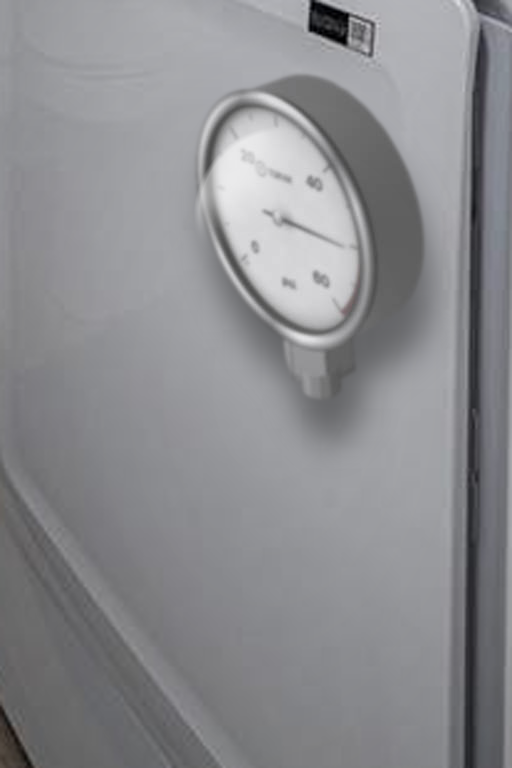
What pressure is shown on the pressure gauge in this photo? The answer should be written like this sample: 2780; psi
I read 50; psi
